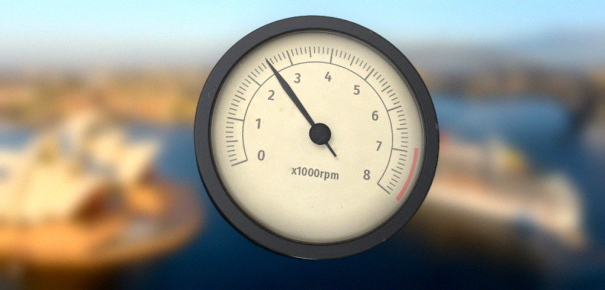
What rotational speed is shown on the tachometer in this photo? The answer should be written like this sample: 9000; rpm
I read 2500; rpm
